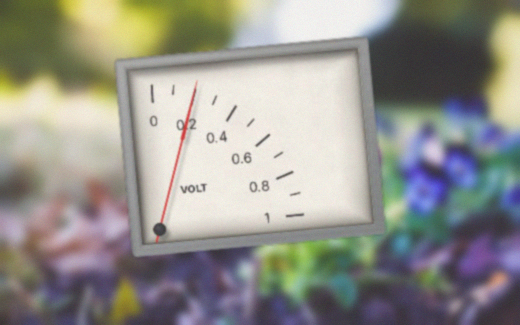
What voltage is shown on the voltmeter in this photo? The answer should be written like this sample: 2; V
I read 0.2; V
